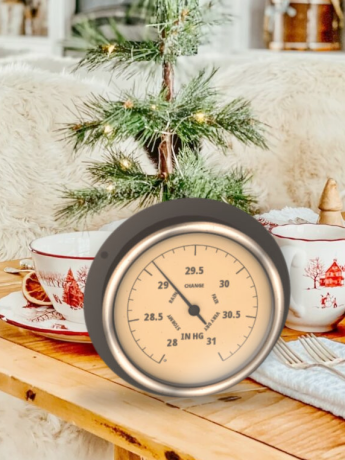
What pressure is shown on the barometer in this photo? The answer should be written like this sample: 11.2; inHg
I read 29.1; inHg
